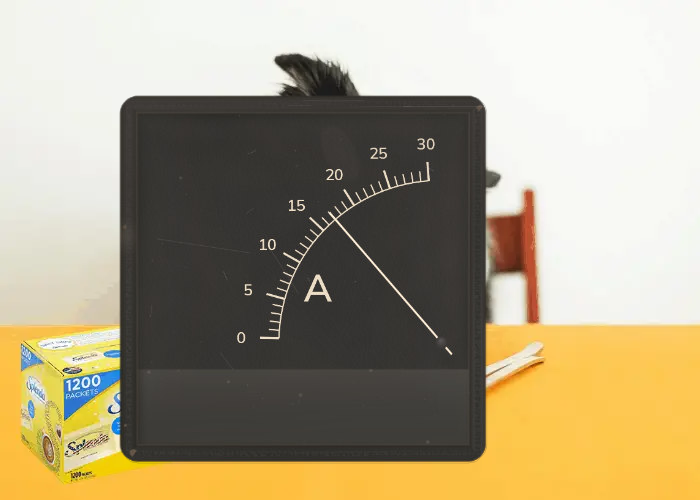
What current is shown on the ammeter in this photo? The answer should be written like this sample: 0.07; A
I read 17; A
